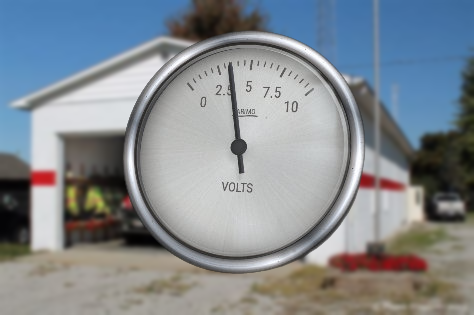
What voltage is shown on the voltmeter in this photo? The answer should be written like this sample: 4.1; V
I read 3.5; V
